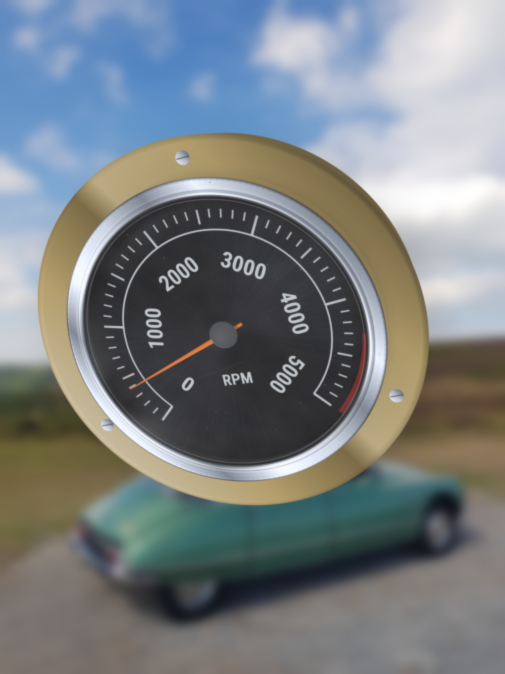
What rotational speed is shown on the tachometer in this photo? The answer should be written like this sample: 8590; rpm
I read 400; rpm
